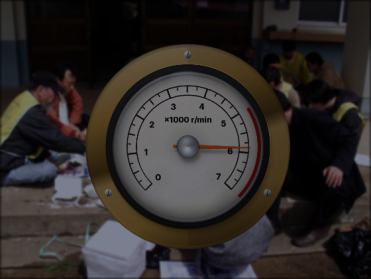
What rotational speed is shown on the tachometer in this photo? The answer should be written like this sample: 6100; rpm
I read 5875; rpm
